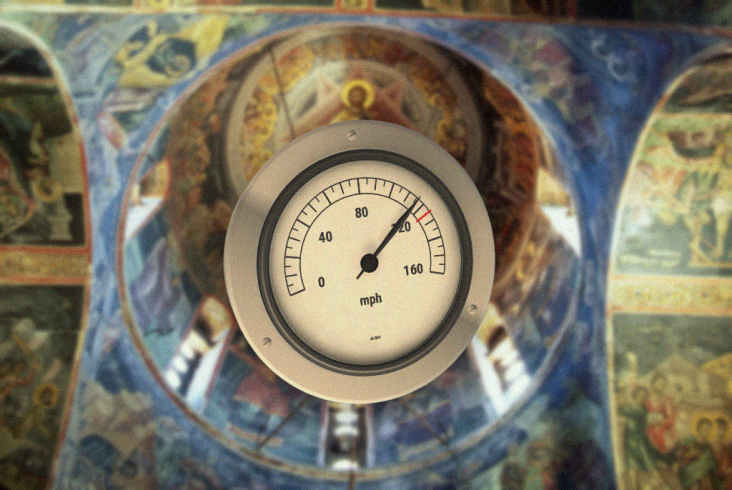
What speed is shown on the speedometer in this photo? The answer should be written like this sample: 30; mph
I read 115; mph
